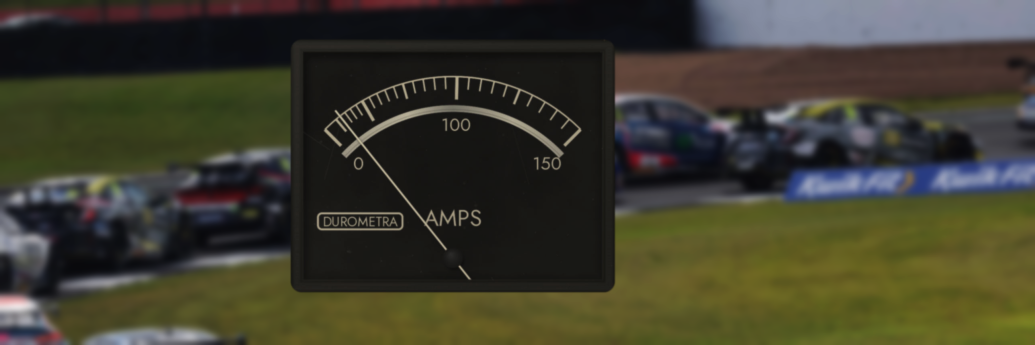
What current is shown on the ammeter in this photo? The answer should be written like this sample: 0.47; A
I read 30; A
